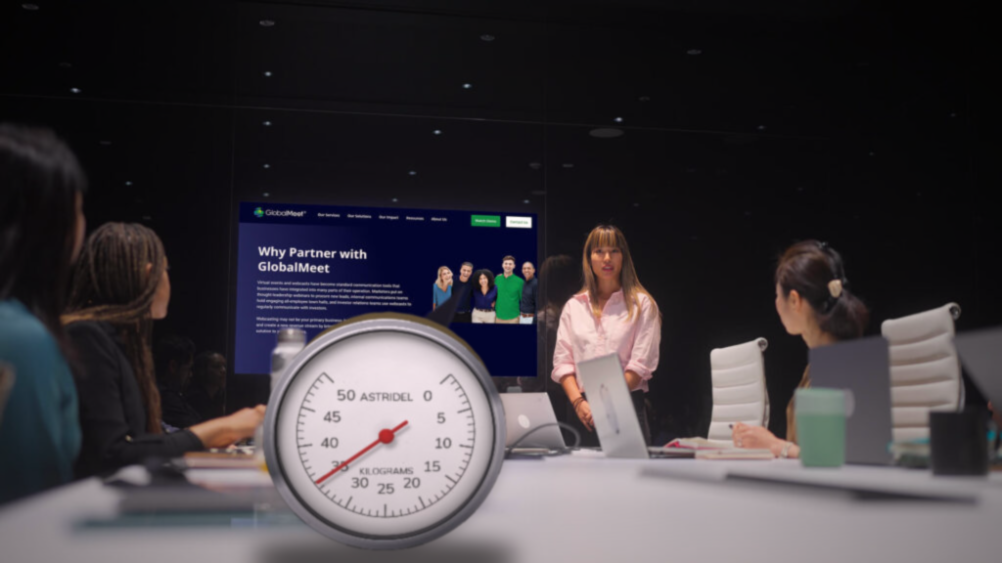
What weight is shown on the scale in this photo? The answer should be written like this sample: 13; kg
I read 35; kg
